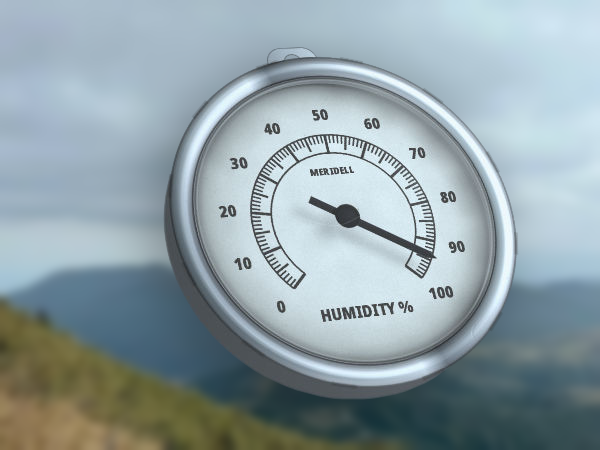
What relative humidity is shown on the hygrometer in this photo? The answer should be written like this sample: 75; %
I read 95; %
